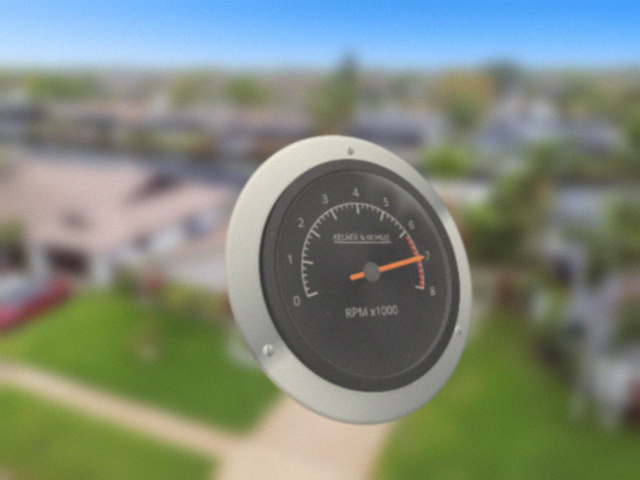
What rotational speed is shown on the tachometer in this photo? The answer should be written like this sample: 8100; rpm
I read 7000; rpm
